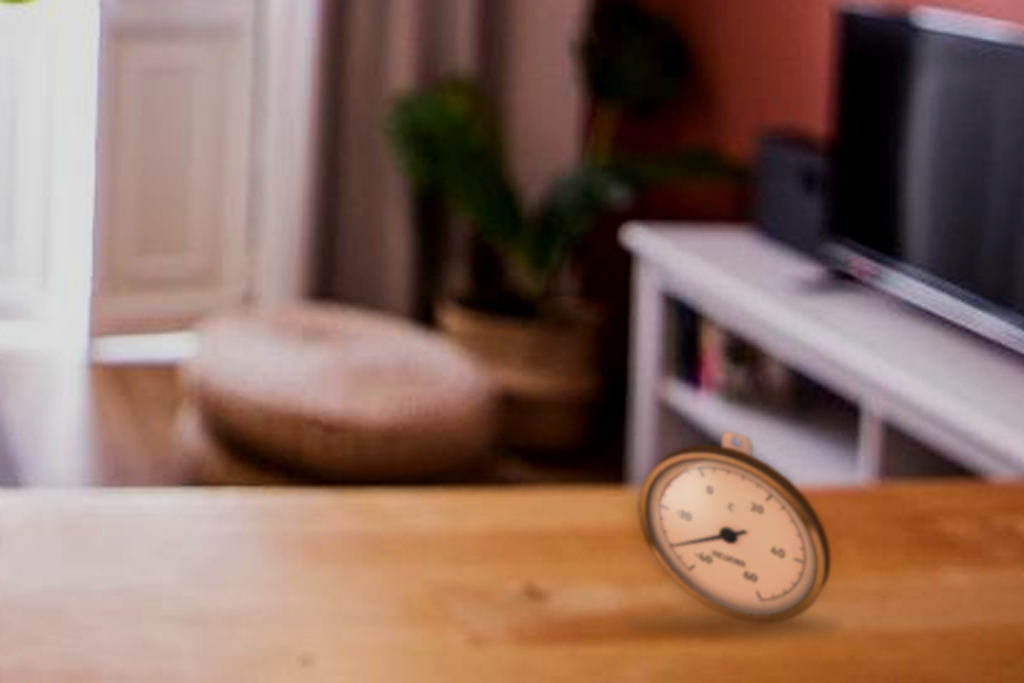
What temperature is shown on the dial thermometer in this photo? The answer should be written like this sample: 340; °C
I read -32; °C
